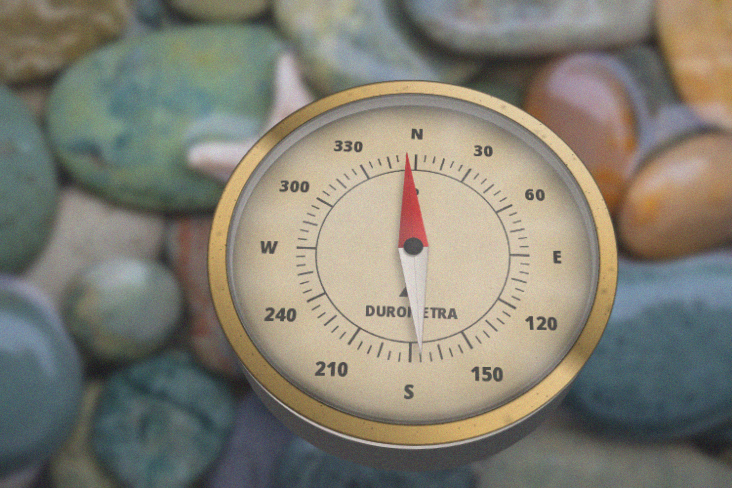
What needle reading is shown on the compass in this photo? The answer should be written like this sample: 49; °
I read 355; °
